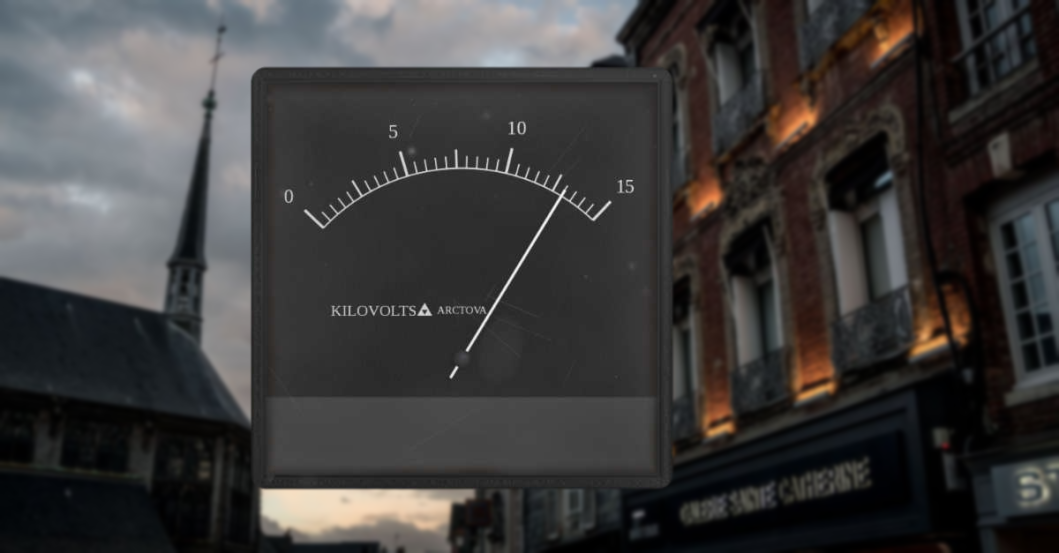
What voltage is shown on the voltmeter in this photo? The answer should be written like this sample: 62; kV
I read 13; kV
